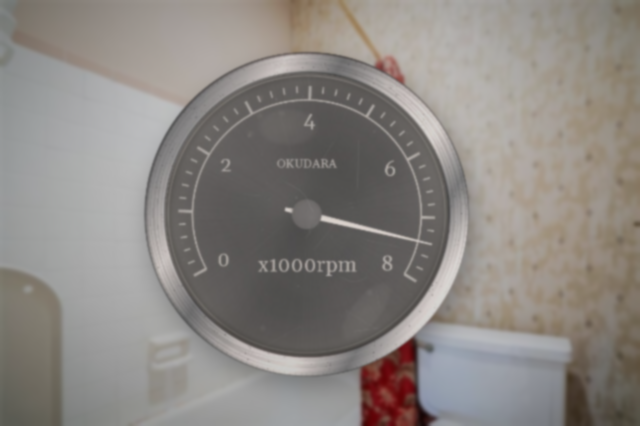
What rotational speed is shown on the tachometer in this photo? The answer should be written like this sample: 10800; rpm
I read 7400; rpm
